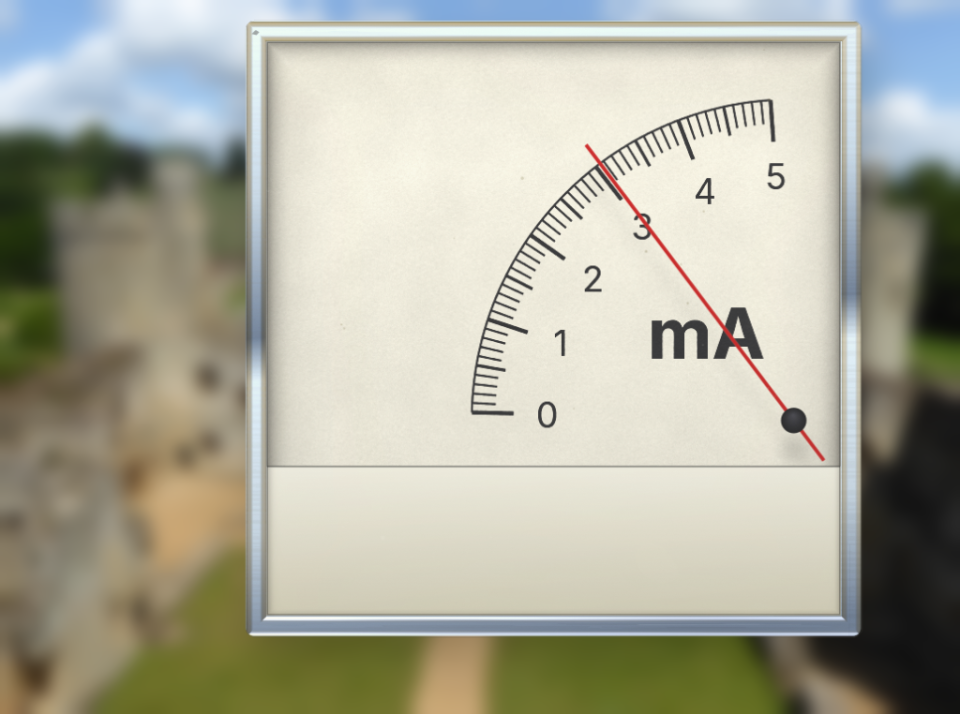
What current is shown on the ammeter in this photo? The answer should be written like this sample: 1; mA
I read 3.05; mA
